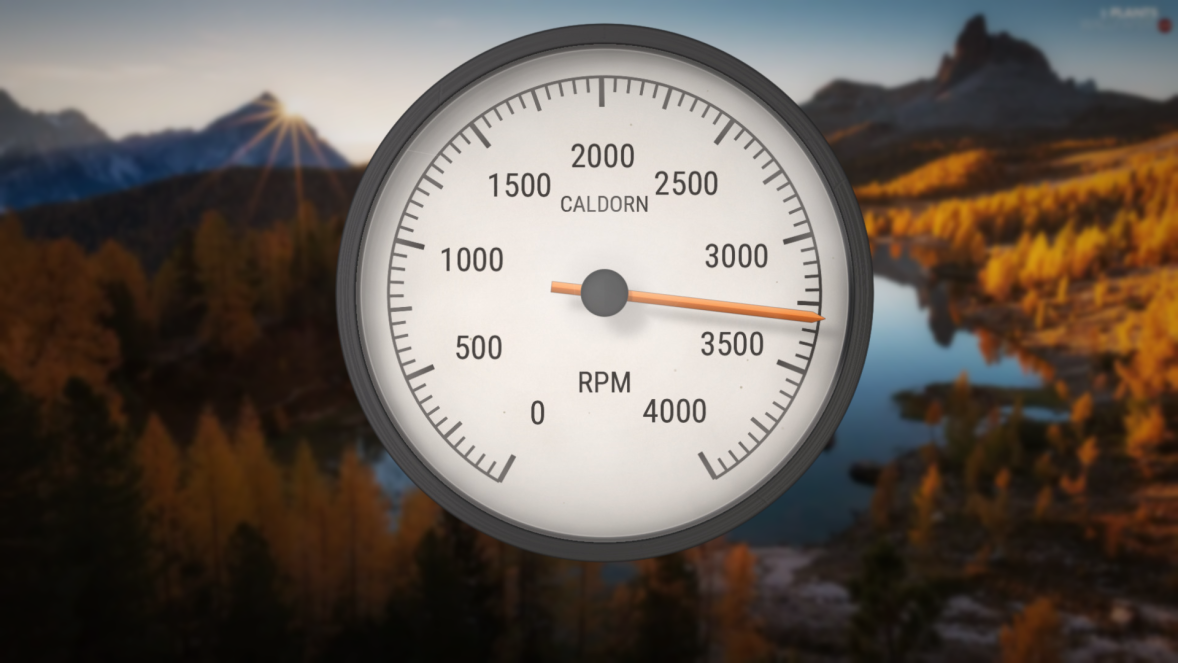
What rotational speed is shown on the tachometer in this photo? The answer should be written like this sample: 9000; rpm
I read 3300; rpm
